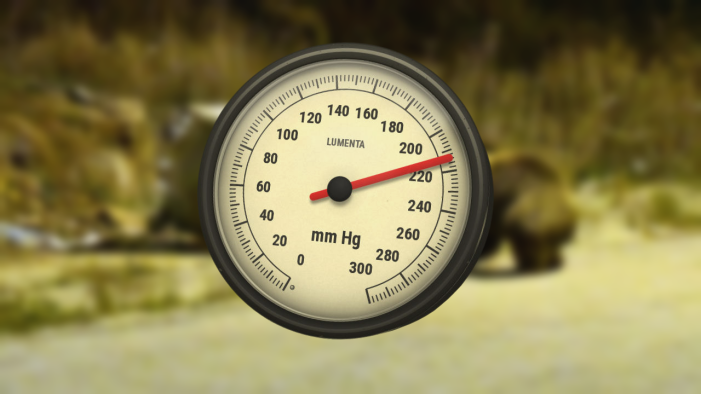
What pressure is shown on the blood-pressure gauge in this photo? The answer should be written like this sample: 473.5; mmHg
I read 214; mmHg
